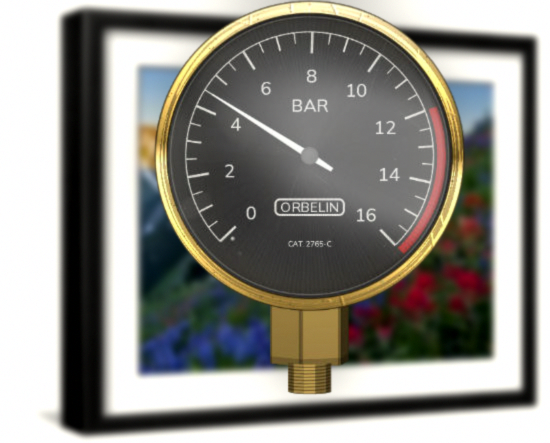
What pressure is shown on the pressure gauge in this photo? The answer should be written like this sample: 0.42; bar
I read 4.5; bar
